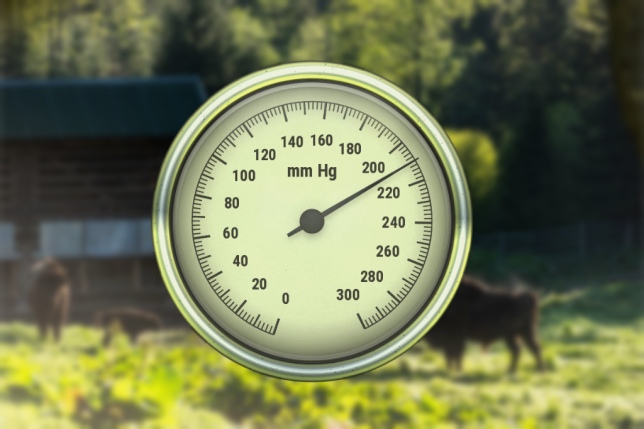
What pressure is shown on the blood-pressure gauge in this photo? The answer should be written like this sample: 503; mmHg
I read 210; mmHg
